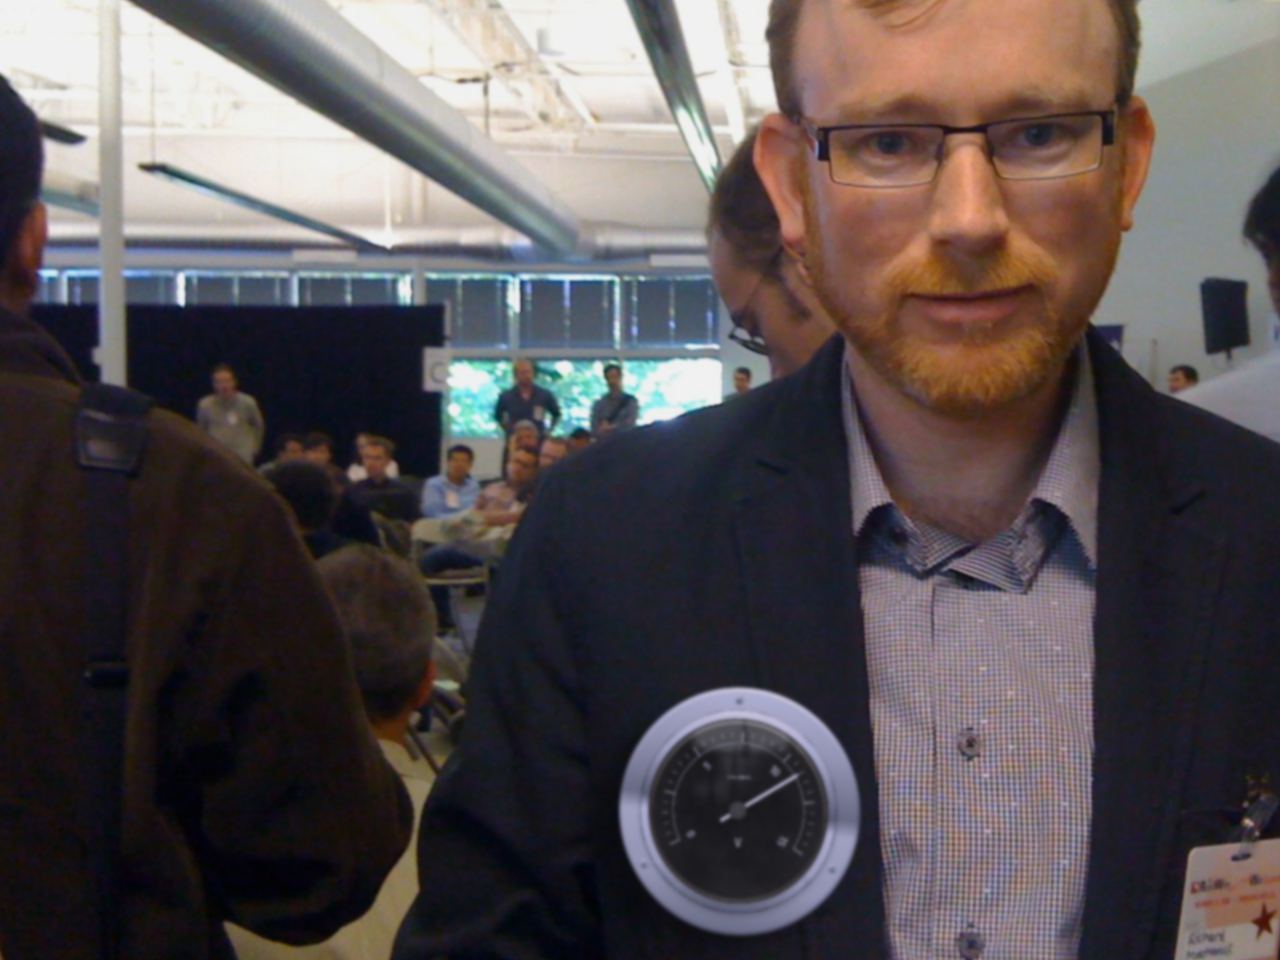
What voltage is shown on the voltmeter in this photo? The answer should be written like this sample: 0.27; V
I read 11; V
